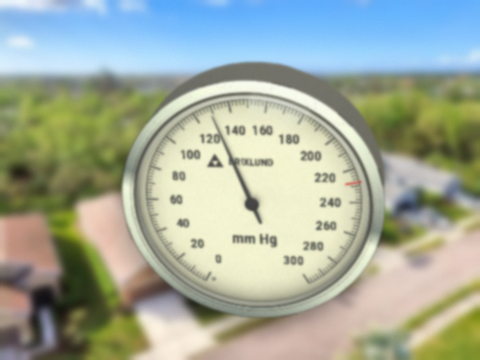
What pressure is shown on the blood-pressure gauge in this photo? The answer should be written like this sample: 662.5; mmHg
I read 130; mmHg
